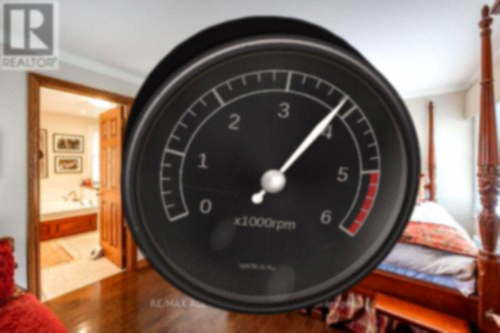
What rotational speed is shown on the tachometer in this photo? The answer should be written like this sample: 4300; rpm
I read 3800; rpm
